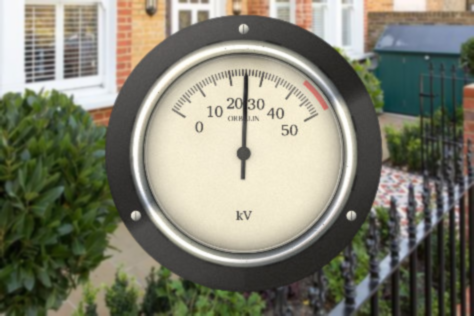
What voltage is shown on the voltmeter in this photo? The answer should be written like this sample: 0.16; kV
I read 25; kV
